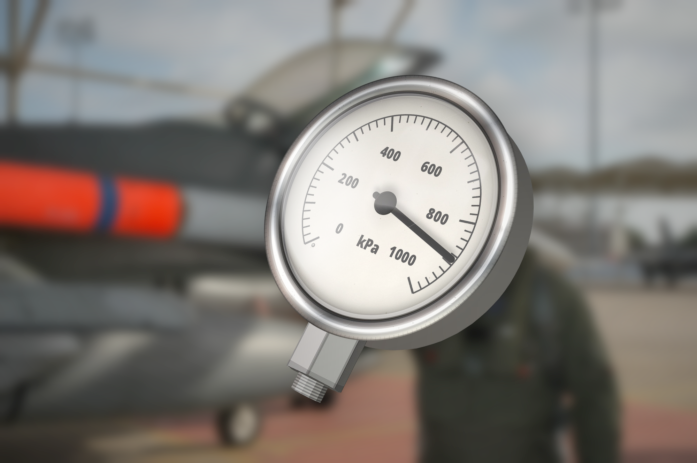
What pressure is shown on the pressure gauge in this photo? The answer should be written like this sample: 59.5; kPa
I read 890; kPa
